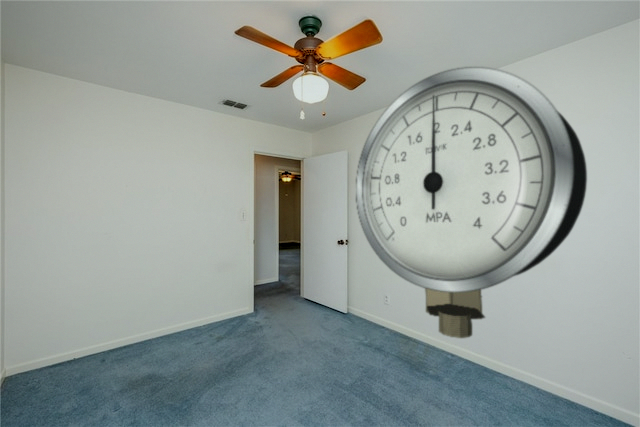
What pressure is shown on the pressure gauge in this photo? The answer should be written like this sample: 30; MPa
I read 2; MPa
